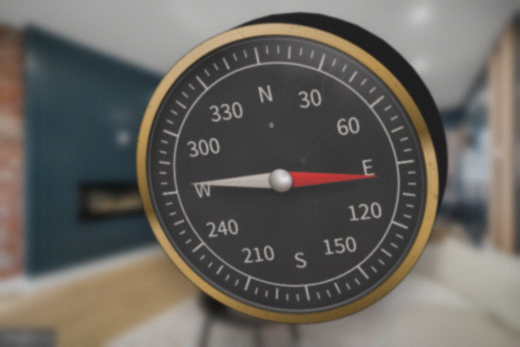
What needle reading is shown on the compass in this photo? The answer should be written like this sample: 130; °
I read 95; °
